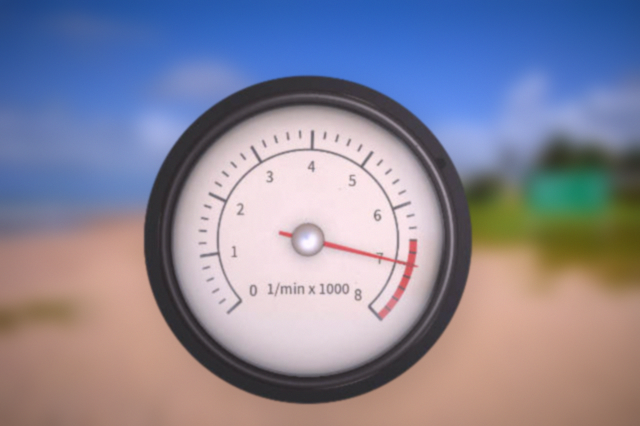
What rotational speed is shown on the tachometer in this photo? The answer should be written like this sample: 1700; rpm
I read 7000; rpm
